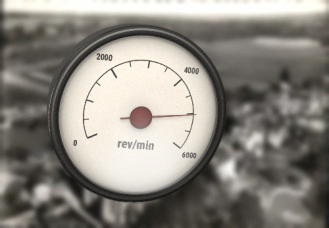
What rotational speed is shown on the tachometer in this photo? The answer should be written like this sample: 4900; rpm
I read 5000; rpm
